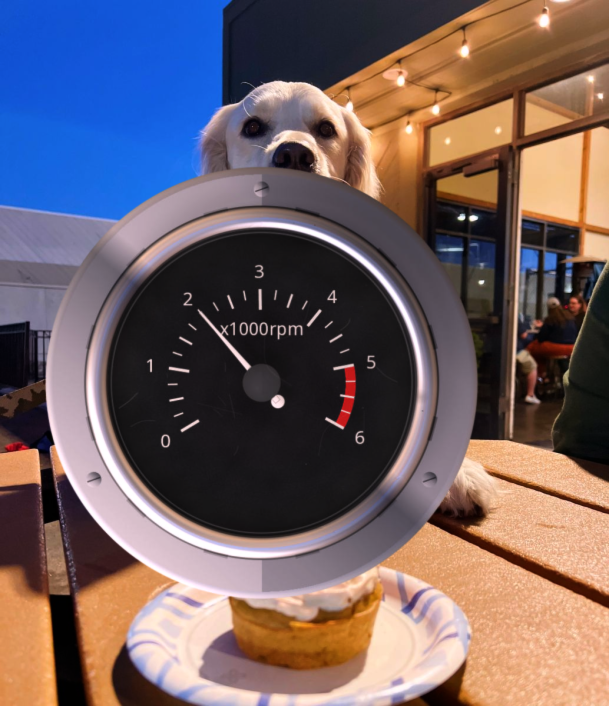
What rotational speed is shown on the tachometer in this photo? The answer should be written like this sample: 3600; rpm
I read 2000; rpm
